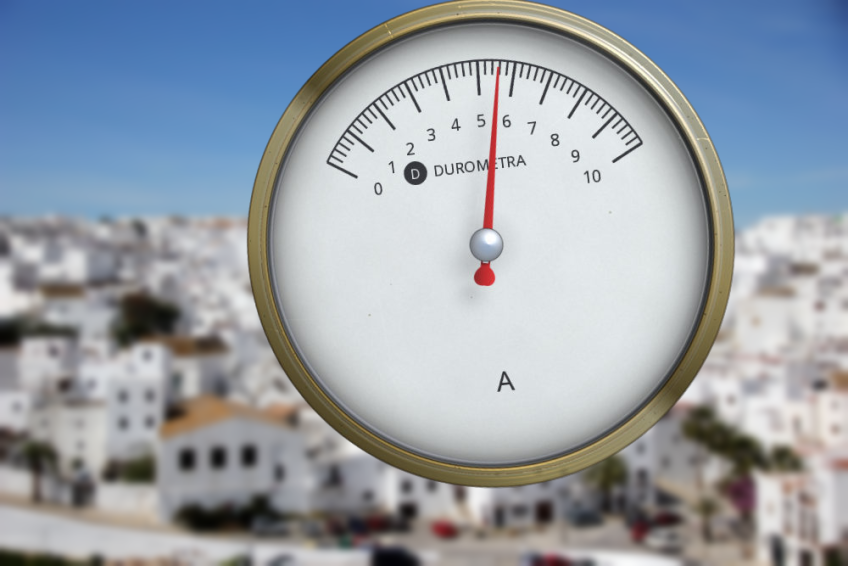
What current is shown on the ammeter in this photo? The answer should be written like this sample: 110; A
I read 5.6; A
